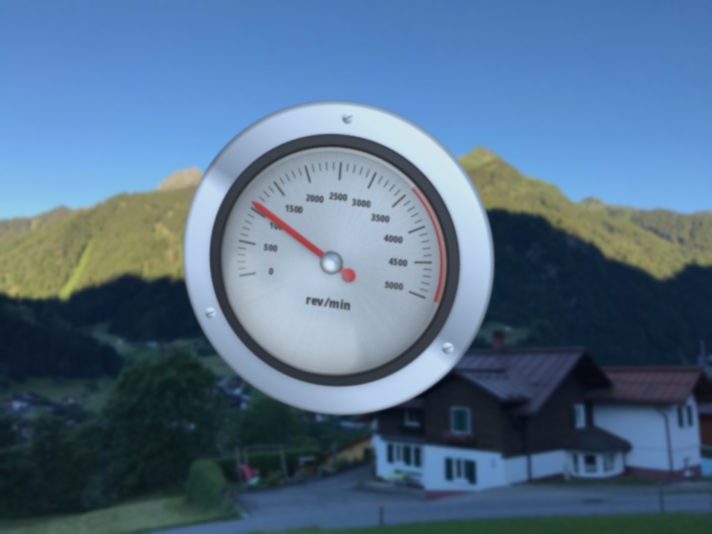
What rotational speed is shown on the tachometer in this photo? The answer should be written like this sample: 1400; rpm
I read 1100; rpm
